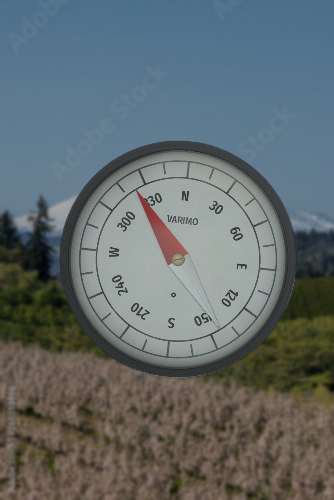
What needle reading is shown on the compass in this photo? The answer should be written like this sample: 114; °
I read 322.5; °
